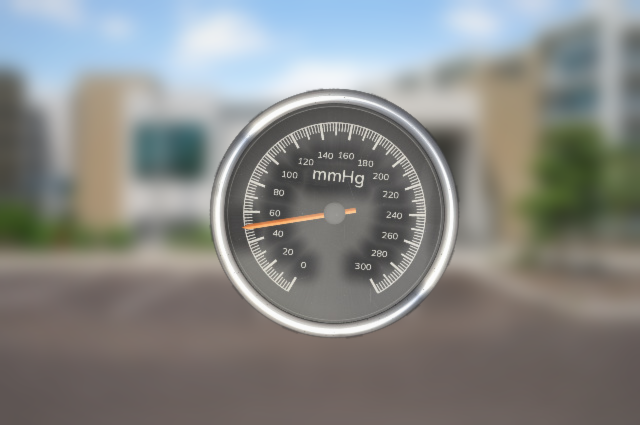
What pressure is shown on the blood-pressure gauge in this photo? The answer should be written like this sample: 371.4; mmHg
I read 50; mmHg
